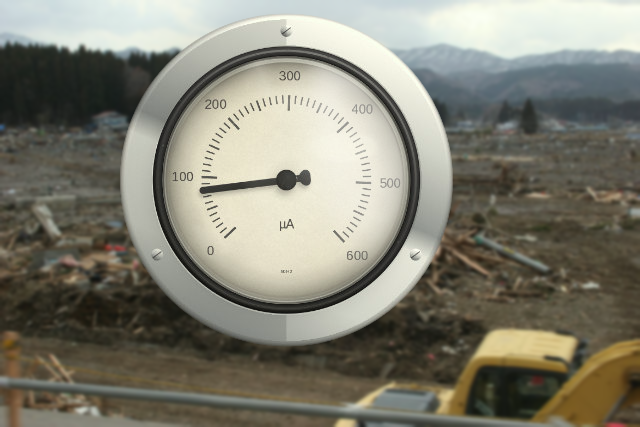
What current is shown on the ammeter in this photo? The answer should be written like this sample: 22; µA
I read 80; µA
